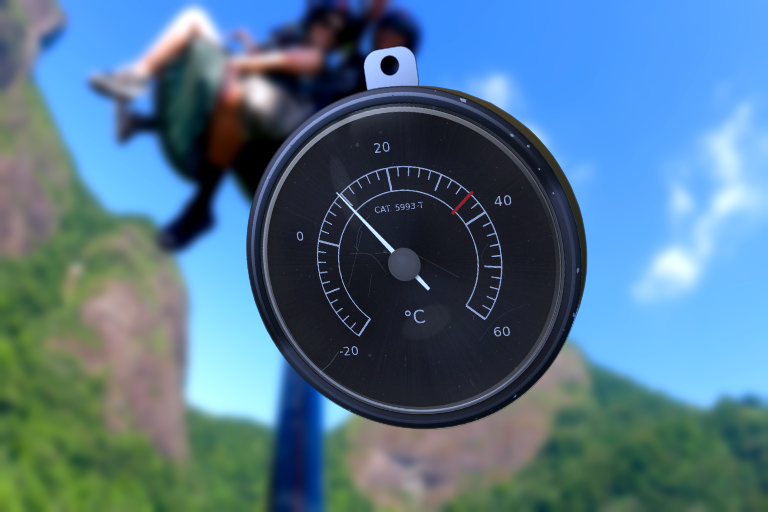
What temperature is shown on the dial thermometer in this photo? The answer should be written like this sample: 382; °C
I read 10; °C
